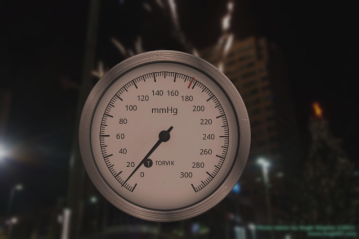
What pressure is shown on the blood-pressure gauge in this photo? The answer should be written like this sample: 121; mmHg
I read 10; mmHg
